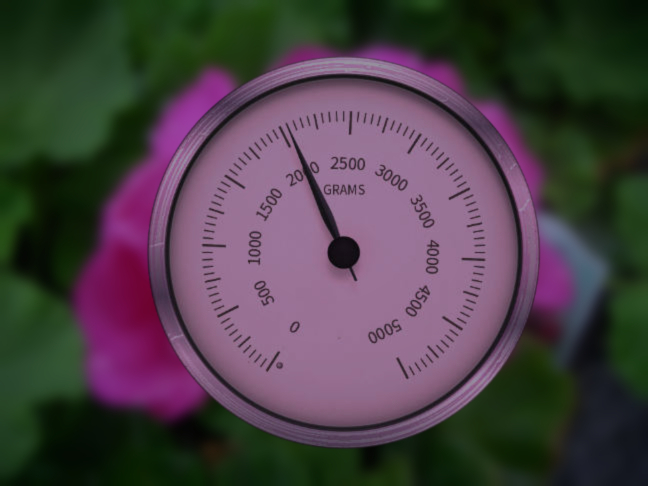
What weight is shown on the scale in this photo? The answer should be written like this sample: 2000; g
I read 2050; g
